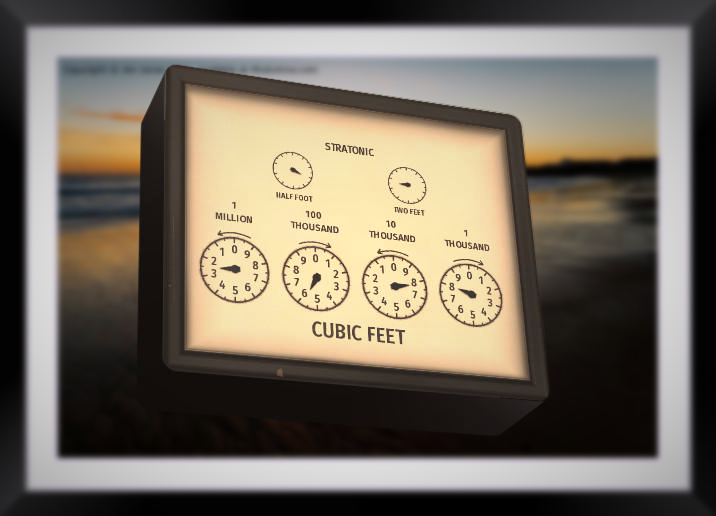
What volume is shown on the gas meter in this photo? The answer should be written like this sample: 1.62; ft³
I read 257800; ft³
